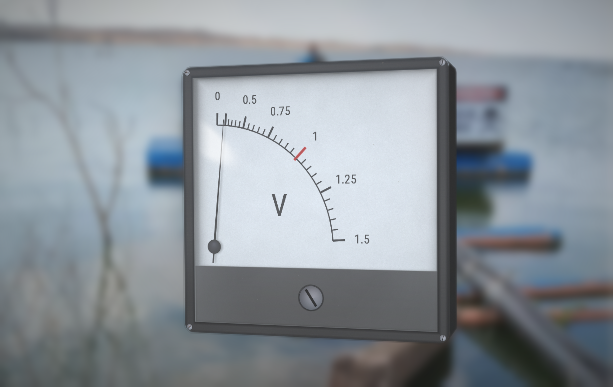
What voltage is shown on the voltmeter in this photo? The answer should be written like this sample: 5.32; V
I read 0.25; V
